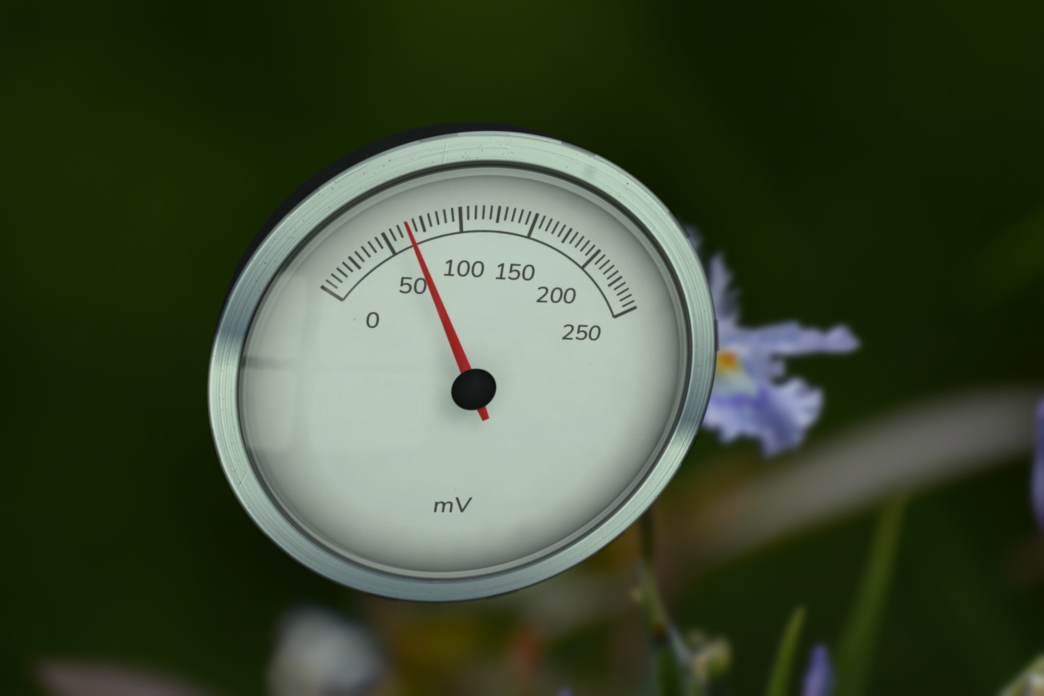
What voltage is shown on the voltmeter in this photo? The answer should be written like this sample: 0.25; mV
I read 65; mV
